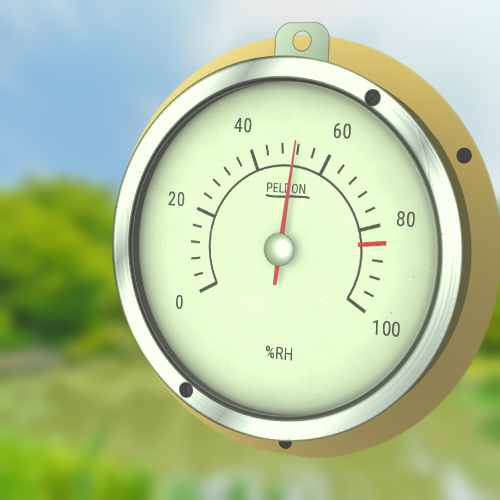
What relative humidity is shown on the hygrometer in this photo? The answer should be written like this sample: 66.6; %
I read 52; %
